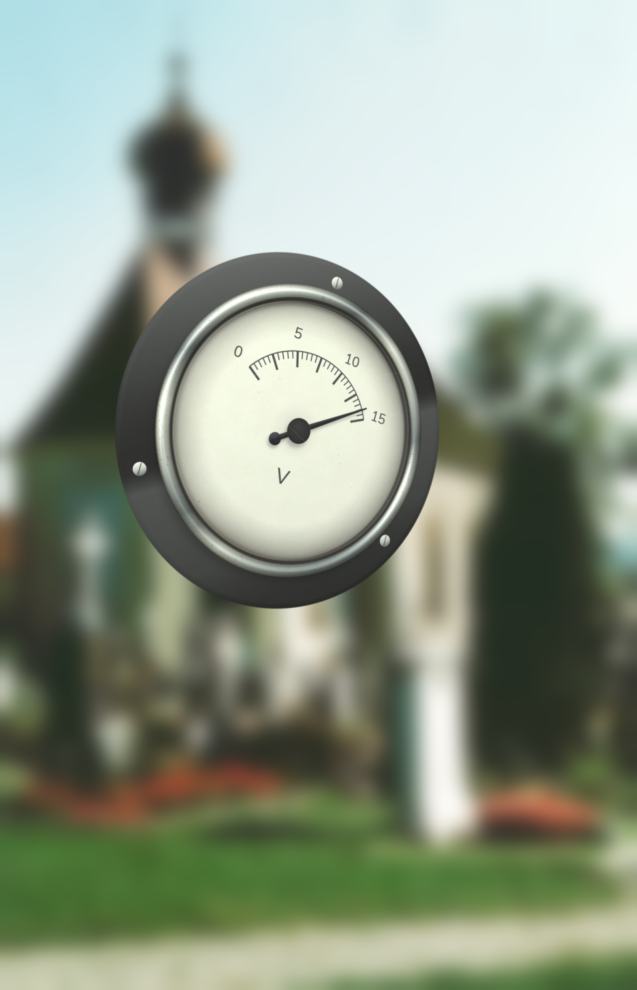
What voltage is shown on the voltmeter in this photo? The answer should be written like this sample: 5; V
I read 14; V
